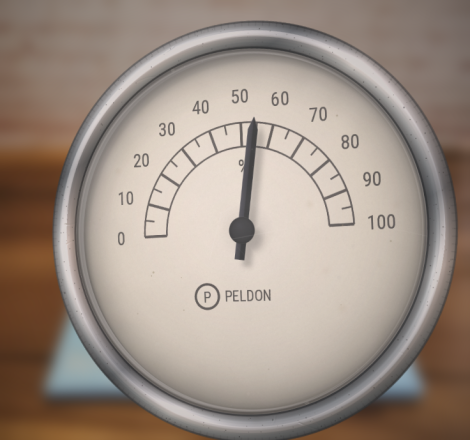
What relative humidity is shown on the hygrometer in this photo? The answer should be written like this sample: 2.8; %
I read 55; %
